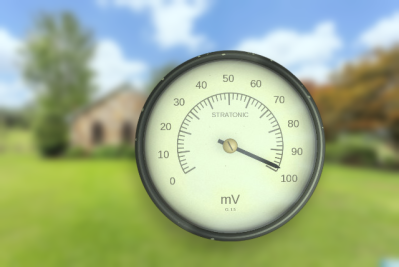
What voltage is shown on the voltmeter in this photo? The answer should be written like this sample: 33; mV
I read 98; mV
